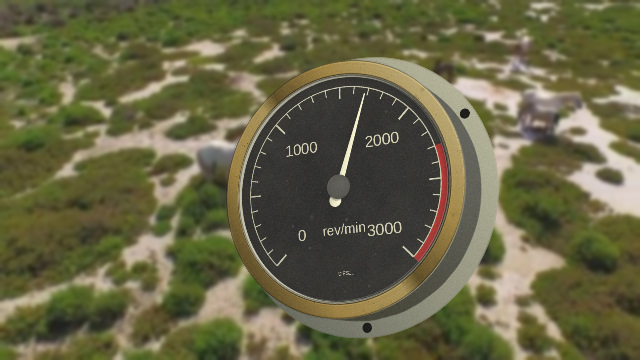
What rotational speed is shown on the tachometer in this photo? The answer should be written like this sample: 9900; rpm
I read 1700; rpm
